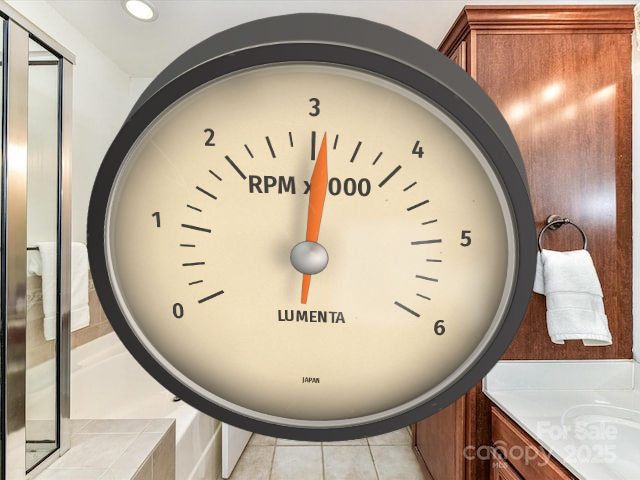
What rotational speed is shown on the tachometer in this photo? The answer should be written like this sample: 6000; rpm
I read 3125; rpm
